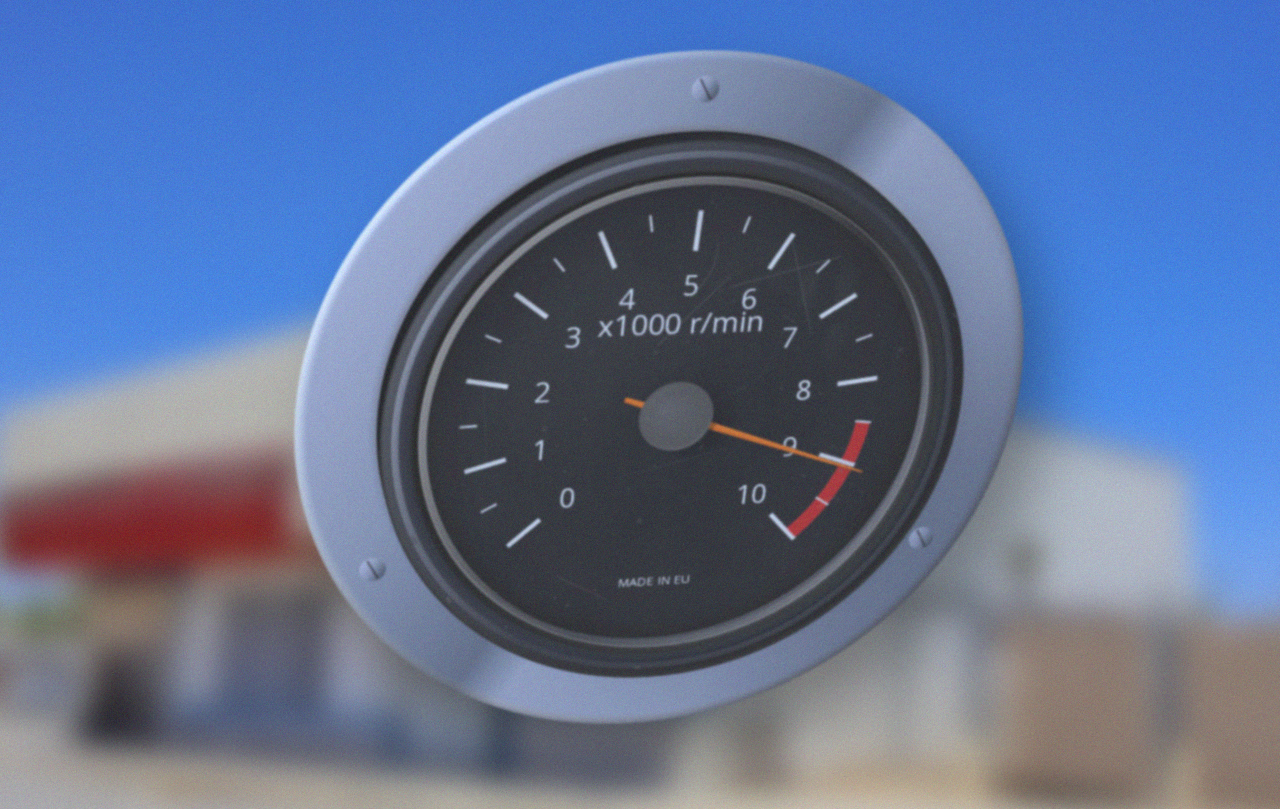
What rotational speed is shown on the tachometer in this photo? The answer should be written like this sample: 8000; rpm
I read 9000; rpm
